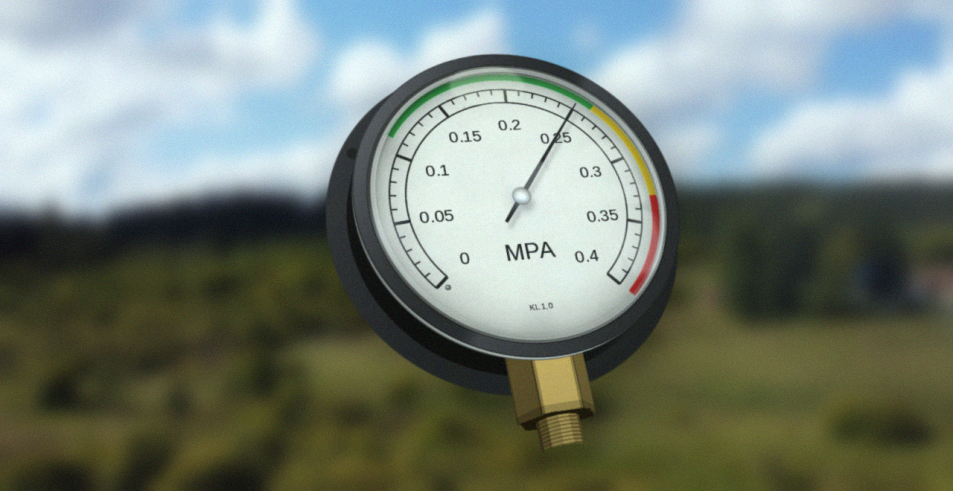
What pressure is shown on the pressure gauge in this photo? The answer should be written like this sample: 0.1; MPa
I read 0.25; MPa
